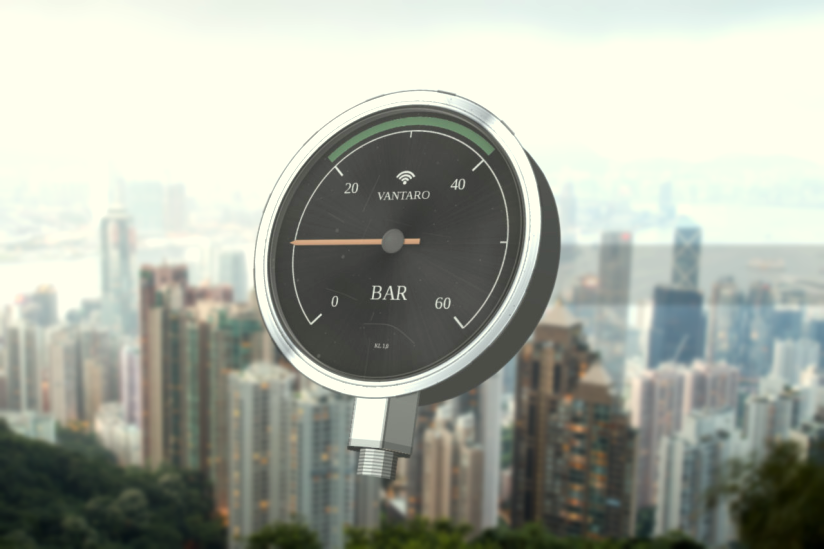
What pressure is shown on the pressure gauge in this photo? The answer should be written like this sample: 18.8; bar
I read 10; bar
